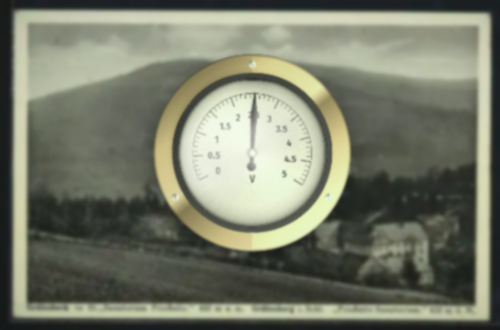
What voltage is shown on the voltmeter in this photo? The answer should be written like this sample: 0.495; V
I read 2.5; V
